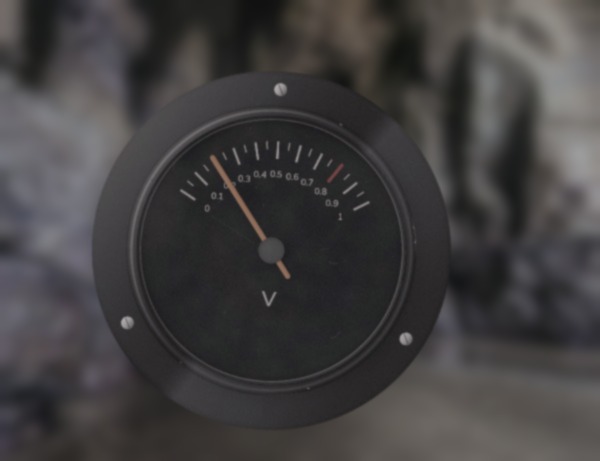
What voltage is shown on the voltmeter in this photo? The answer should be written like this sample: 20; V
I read 0.2; V
